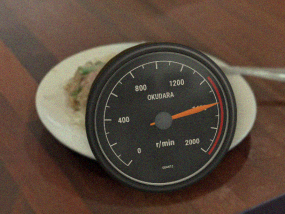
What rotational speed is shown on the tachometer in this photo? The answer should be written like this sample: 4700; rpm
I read 1600; rpm
